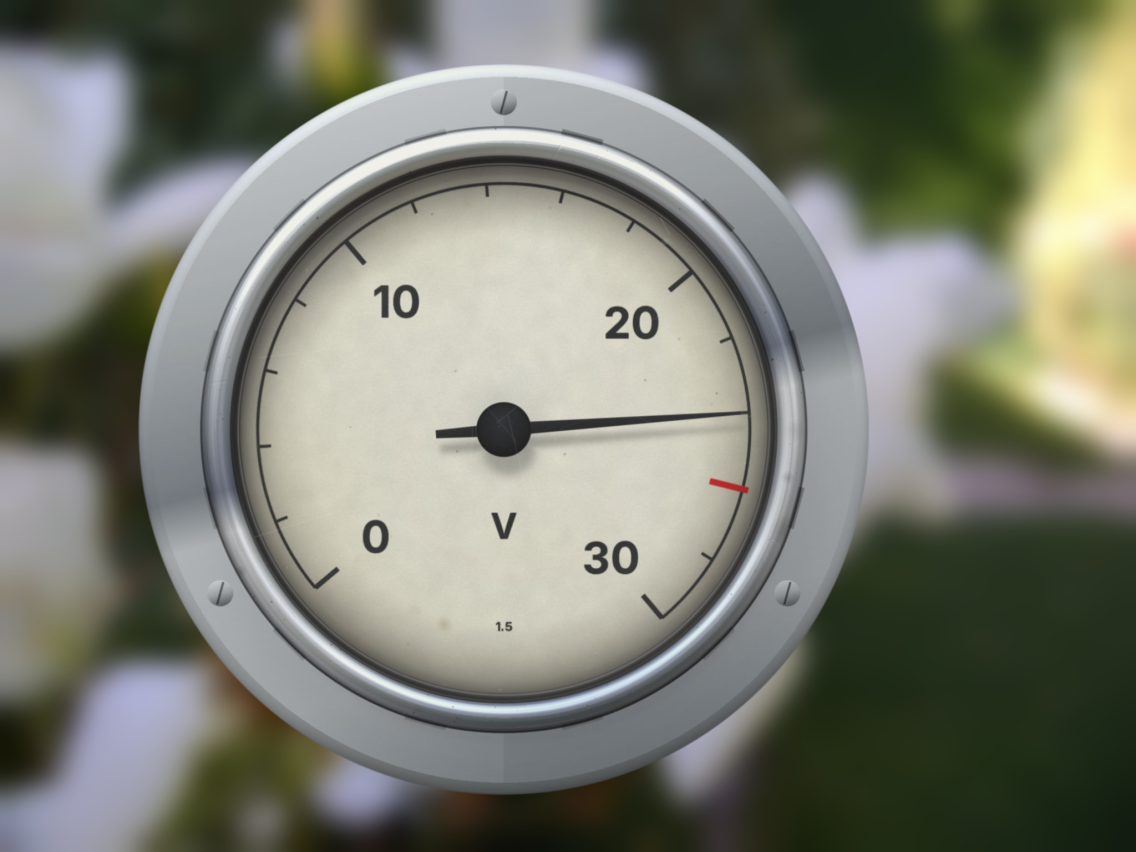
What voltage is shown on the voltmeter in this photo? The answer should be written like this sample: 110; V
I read 24; V
